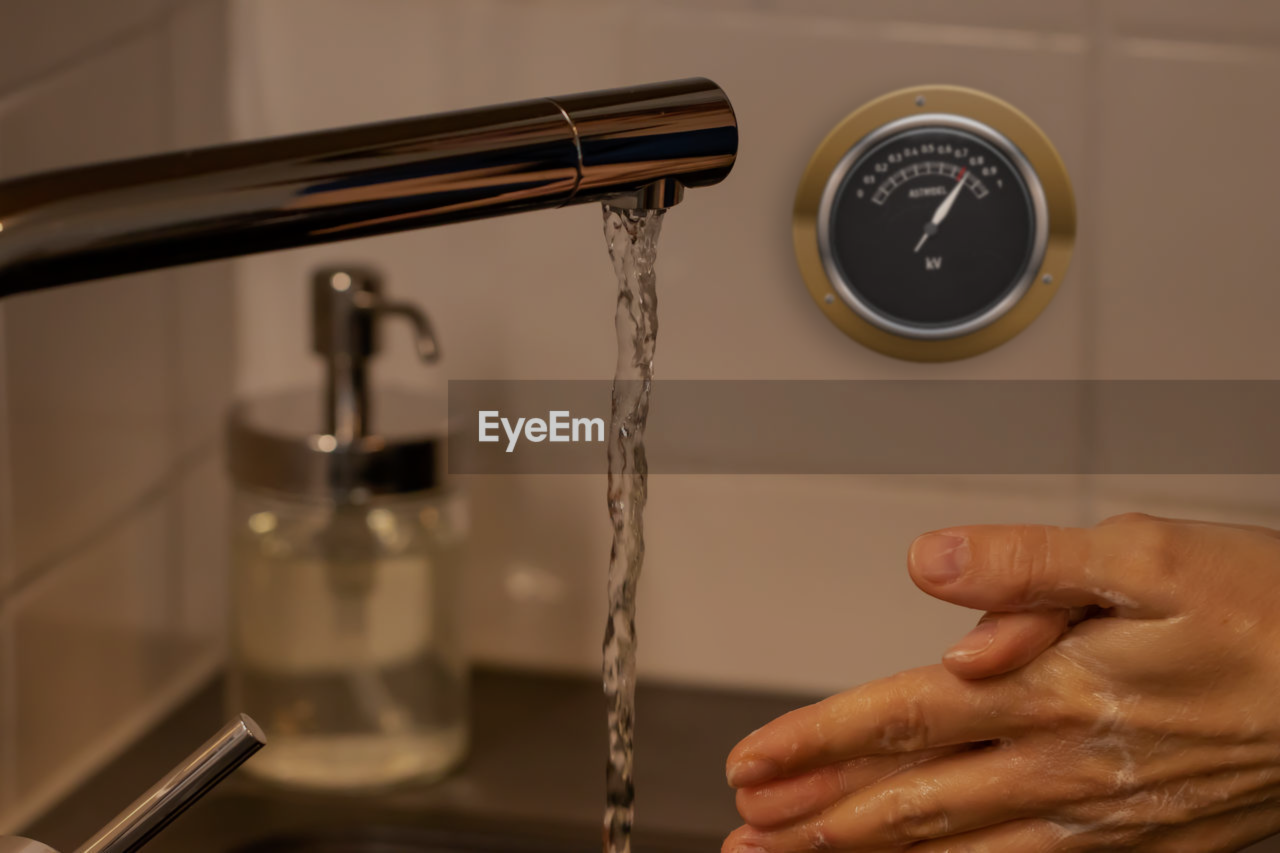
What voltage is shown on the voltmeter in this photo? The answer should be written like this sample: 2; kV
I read 0.8; kV
